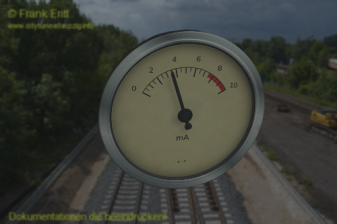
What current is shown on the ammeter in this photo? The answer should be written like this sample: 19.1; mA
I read 3.5; mA
